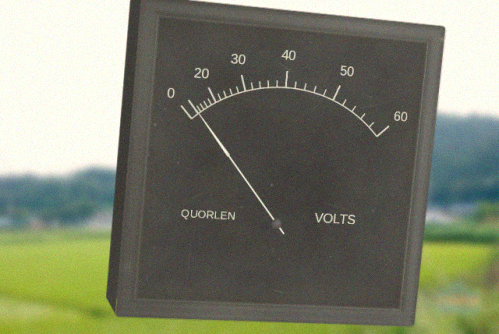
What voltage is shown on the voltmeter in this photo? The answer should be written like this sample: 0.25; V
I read 10; V
